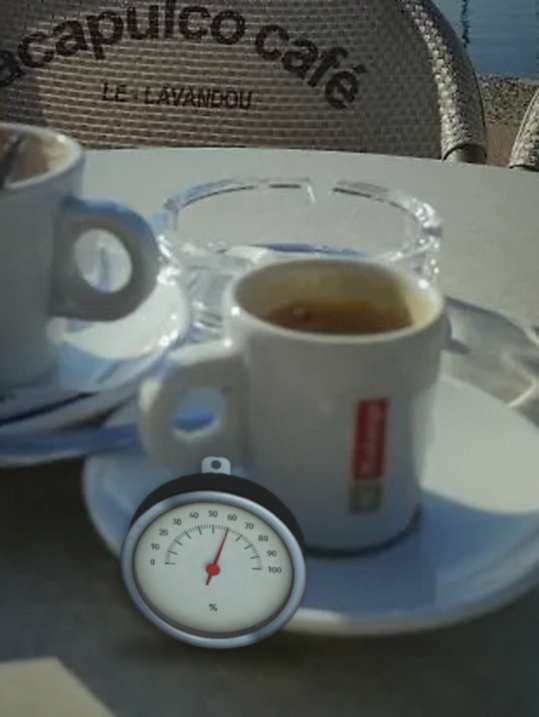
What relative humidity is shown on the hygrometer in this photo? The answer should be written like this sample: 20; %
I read 60; %
